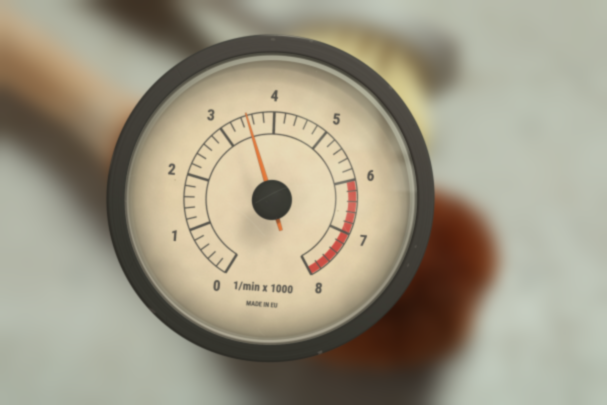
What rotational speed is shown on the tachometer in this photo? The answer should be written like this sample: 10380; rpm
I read 3500; rpm
